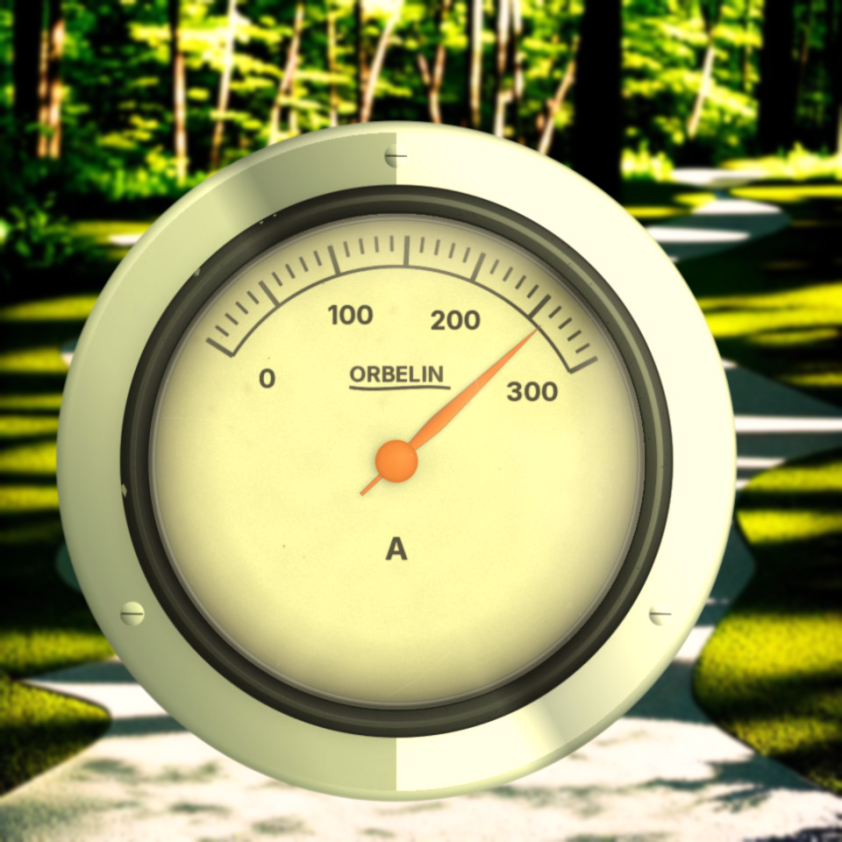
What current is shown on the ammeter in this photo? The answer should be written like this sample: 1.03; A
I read 260; A
